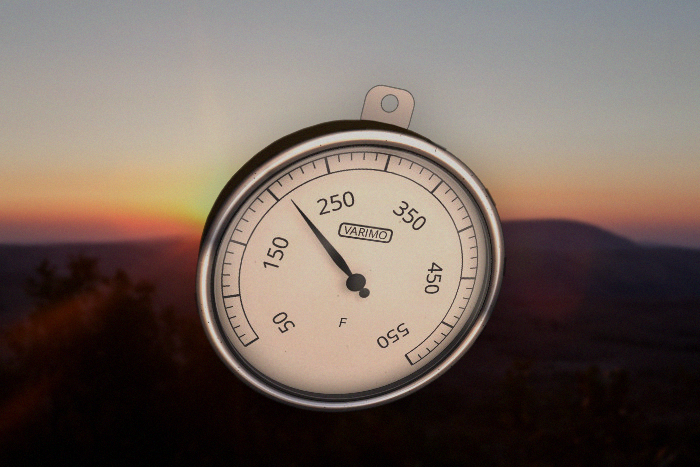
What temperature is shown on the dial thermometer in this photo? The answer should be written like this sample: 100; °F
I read 210; °F
